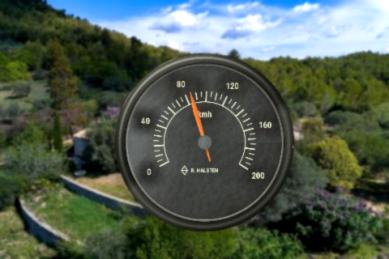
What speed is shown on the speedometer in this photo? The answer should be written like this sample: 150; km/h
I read 85; km/h
